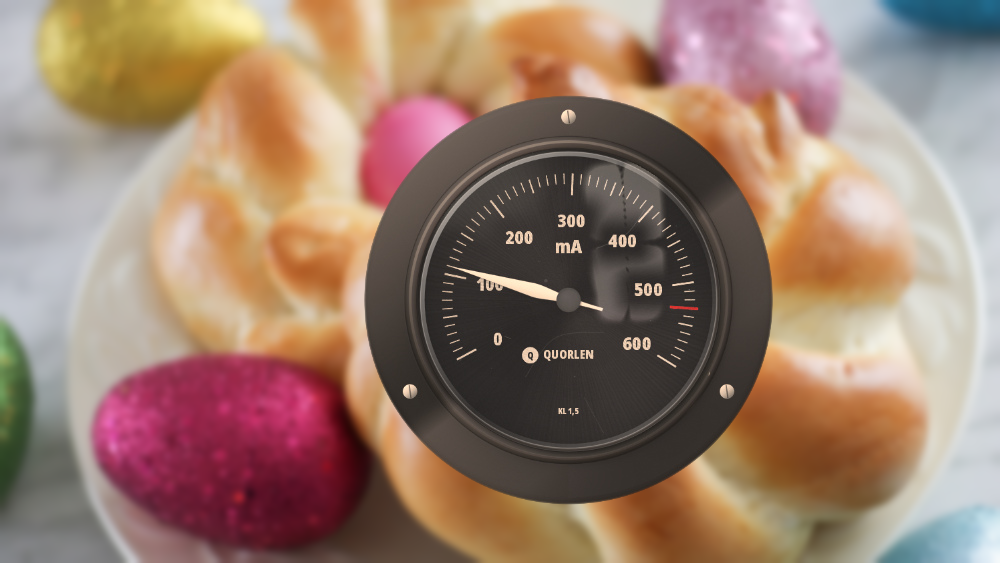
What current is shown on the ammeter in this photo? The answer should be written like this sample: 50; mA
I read 110; mA
